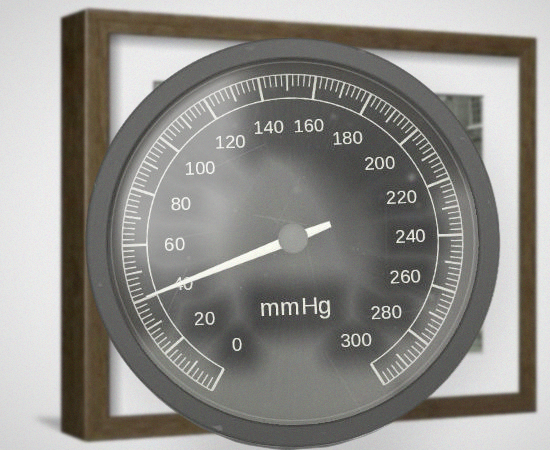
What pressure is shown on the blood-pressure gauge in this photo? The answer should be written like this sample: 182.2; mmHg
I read 40; mmHg
